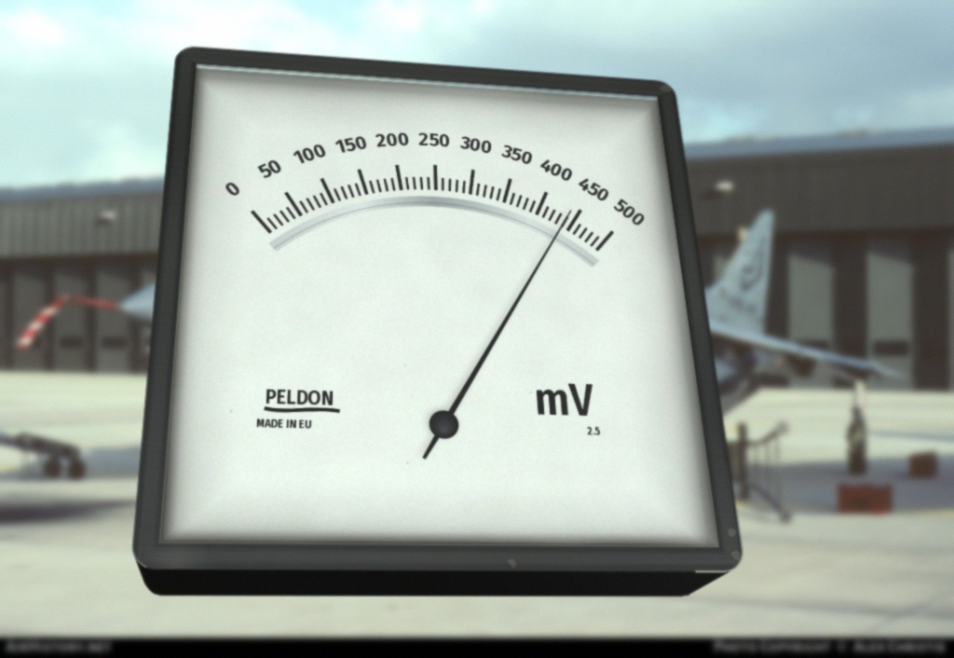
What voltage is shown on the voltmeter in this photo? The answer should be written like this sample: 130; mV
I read 440; mV
